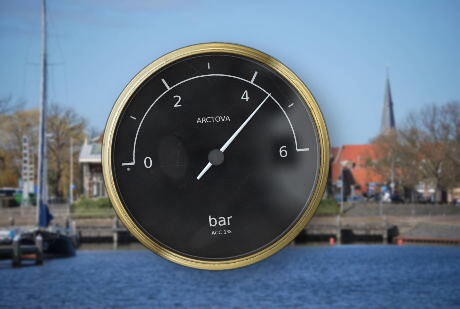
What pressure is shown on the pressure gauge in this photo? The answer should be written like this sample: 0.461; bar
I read 4.5; bar
